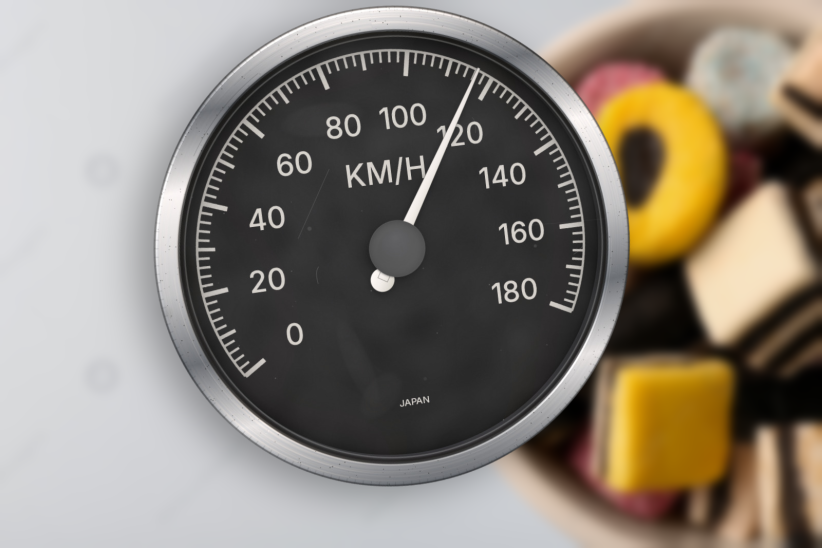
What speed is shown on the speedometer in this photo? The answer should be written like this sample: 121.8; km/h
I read 116; km/h
